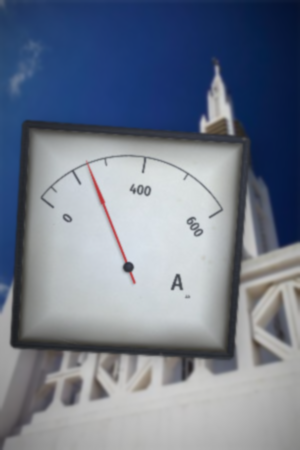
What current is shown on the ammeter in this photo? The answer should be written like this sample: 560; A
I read 250; A
